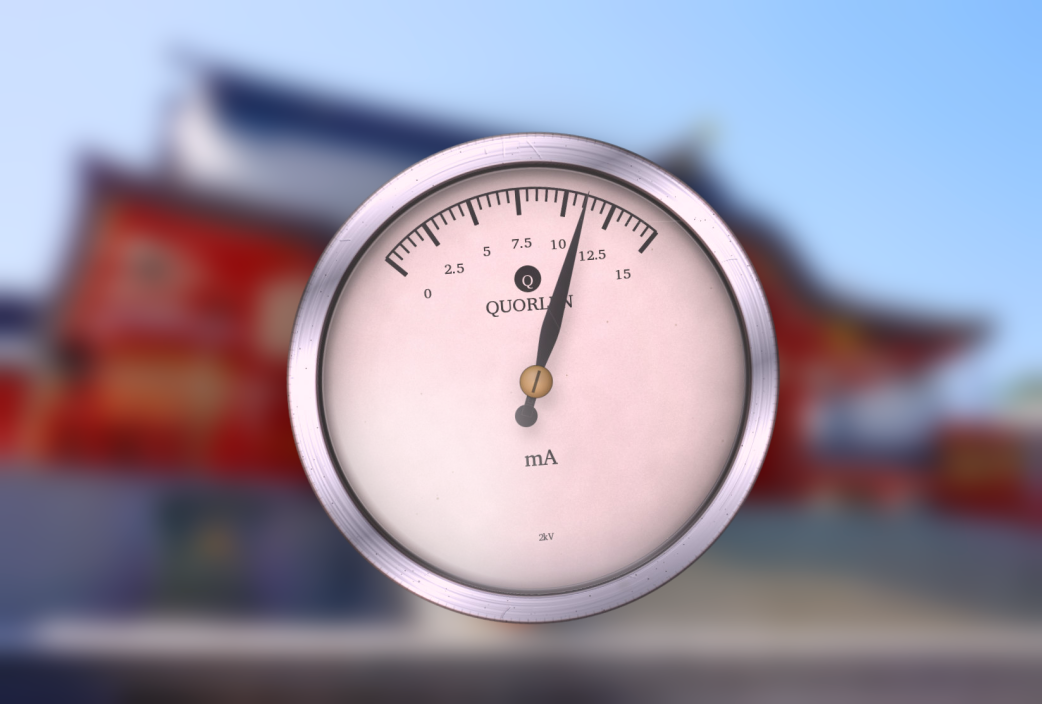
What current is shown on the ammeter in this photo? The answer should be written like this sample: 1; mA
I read 11; mA
